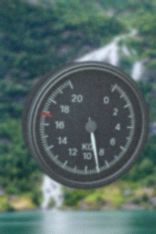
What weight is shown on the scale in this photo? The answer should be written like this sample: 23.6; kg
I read 9; kg
